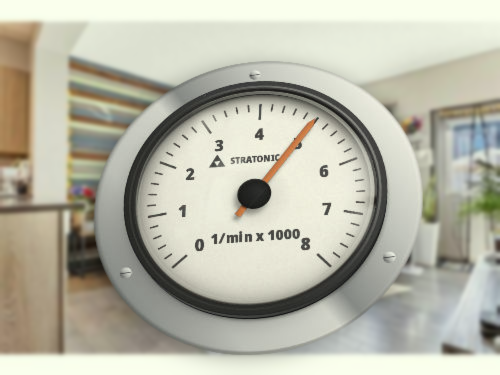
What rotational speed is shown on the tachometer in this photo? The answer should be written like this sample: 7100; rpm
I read 5000; rpm
